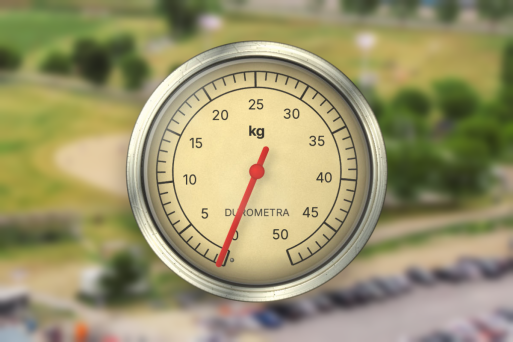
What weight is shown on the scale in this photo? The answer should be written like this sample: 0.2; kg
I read 0.5; kg
